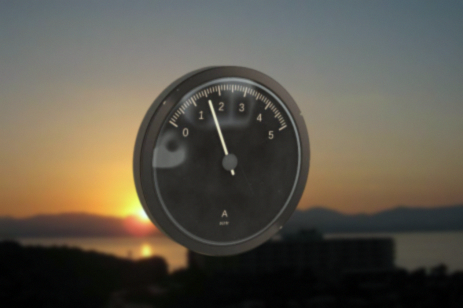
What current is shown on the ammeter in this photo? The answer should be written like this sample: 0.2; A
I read 1.5; A
